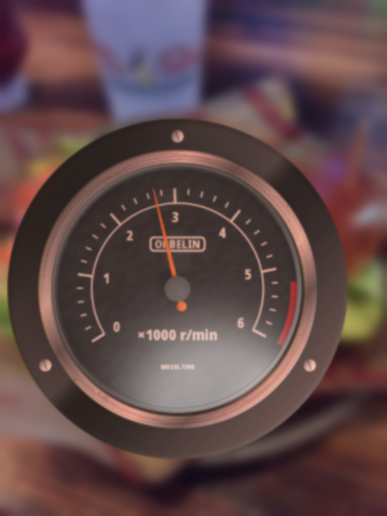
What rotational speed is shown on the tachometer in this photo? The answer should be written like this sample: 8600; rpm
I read 2700; rpm
